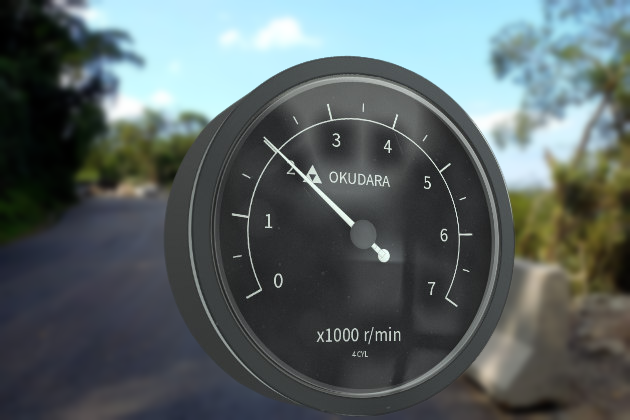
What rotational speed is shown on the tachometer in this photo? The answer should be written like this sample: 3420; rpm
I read 2000; rpm
